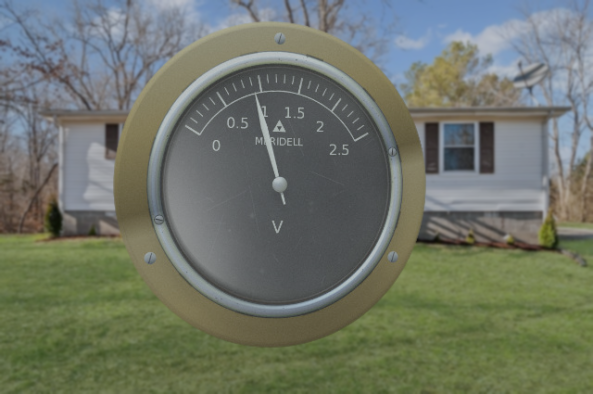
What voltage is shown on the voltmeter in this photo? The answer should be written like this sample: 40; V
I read 0.9; V
